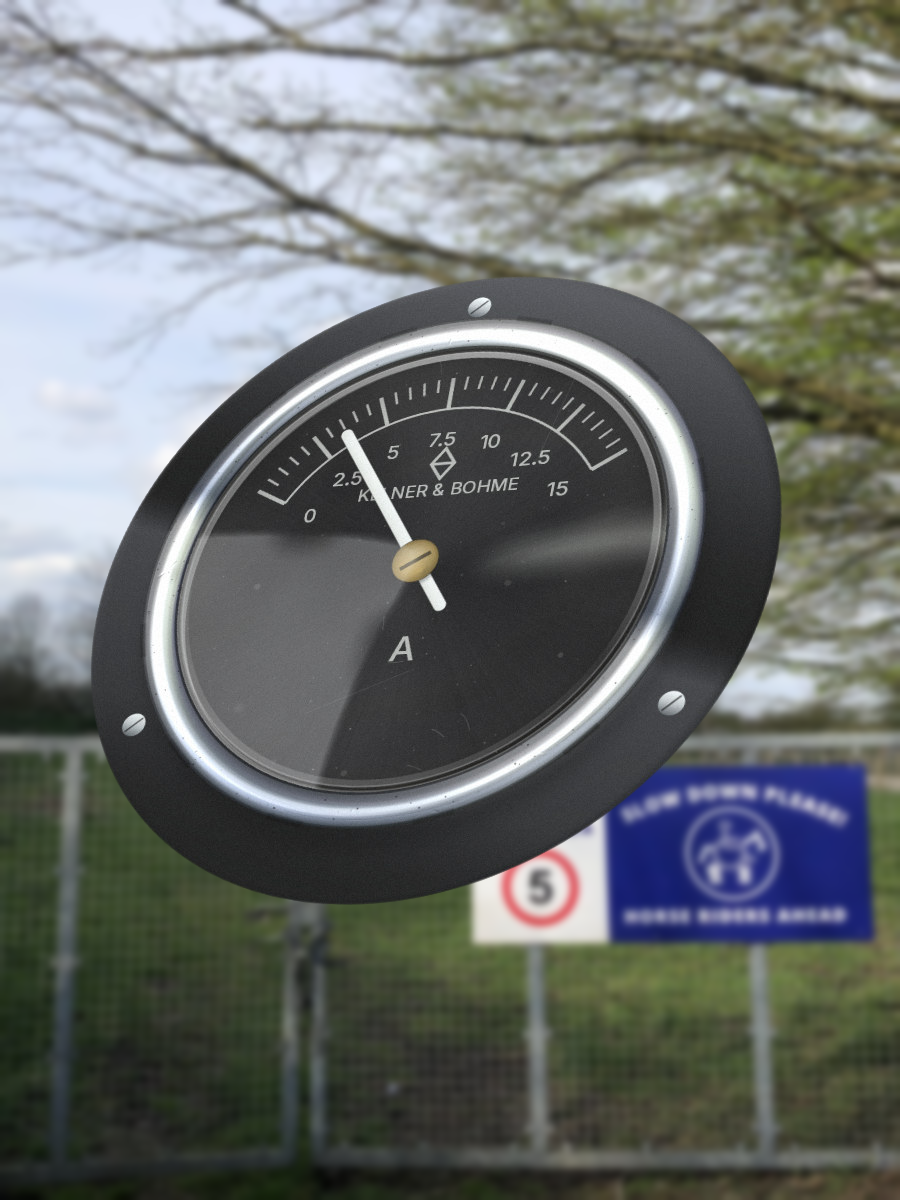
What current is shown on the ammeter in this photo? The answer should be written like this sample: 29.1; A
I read 3.5; A
